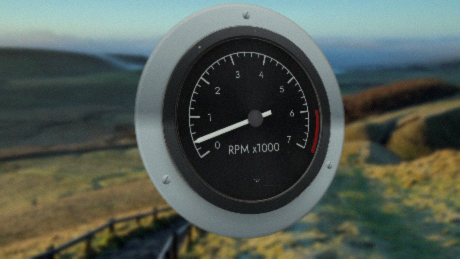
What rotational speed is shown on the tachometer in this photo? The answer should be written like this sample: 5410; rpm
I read 400; rpm
